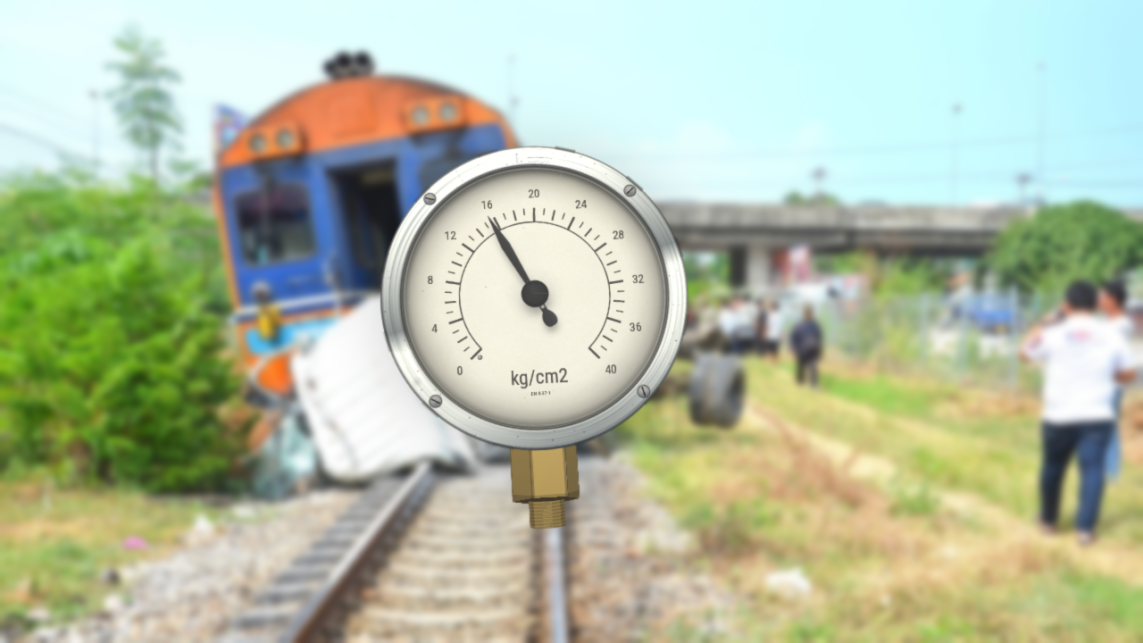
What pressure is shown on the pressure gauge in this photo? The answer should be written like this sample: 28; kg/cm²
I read 15.5; kg/cm²
